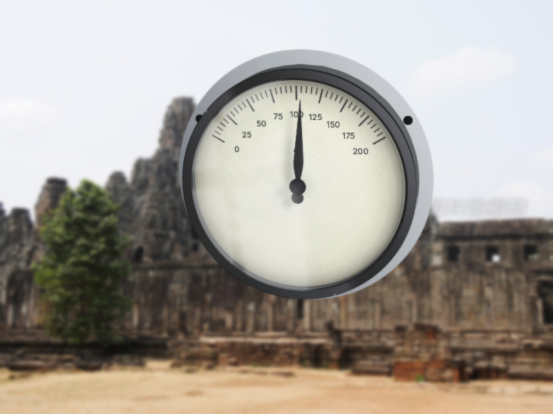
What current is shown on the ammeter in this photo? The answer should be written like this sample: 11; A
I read 105; A
